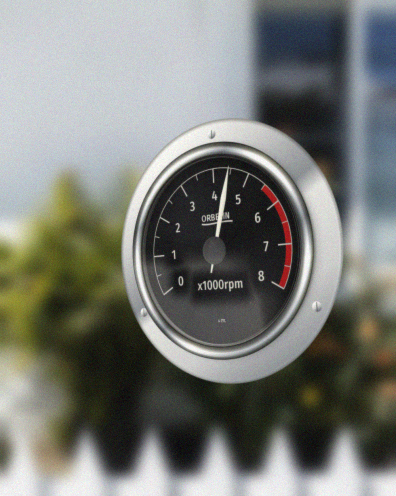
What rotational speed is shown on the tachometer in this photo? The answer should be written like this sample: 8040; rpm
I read 4500; rpm
